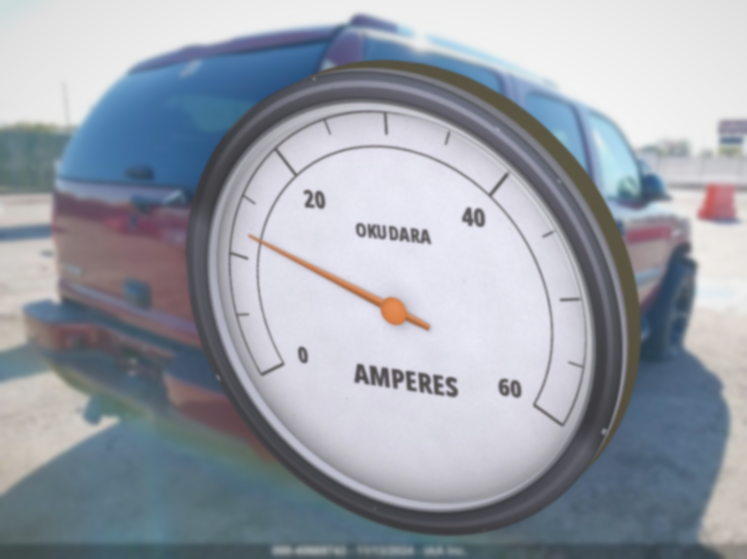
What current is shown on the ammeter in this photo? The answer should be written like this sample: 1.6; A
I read 12.5; A
